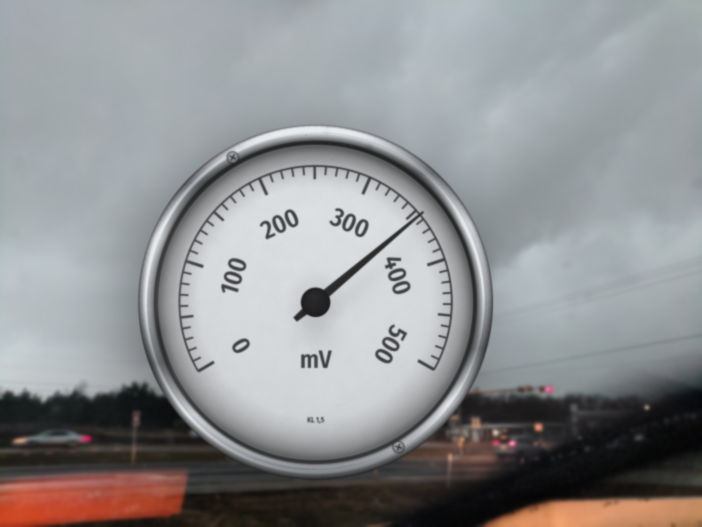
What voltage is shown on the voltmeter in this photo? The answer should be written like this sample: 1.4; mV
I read 355; mV
